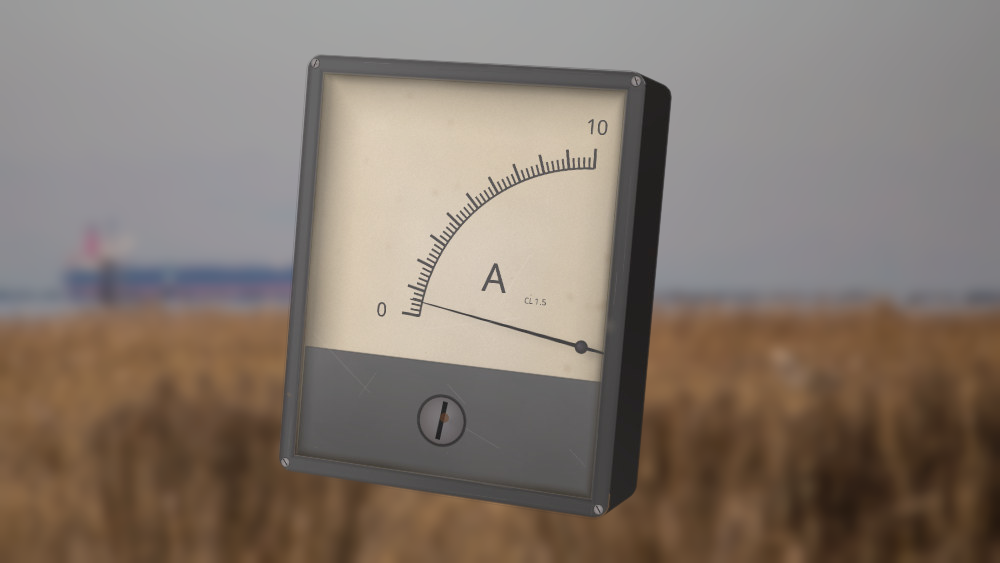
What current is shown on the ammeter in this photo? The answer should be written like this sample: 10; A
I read 0.6; A
